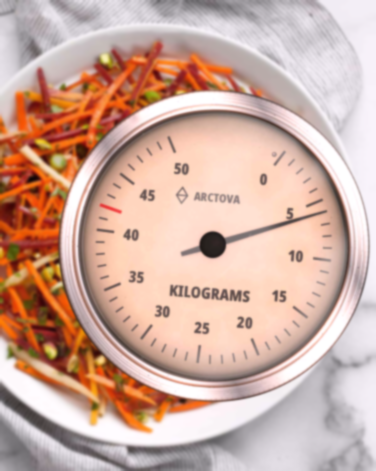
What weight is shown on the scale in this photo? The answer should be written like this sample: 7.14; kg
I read 6; kg
